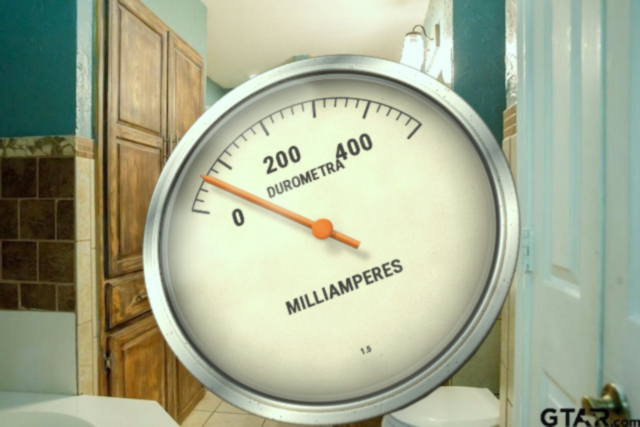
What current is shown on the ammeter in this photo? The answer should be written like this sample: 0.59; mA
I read 60; mA
